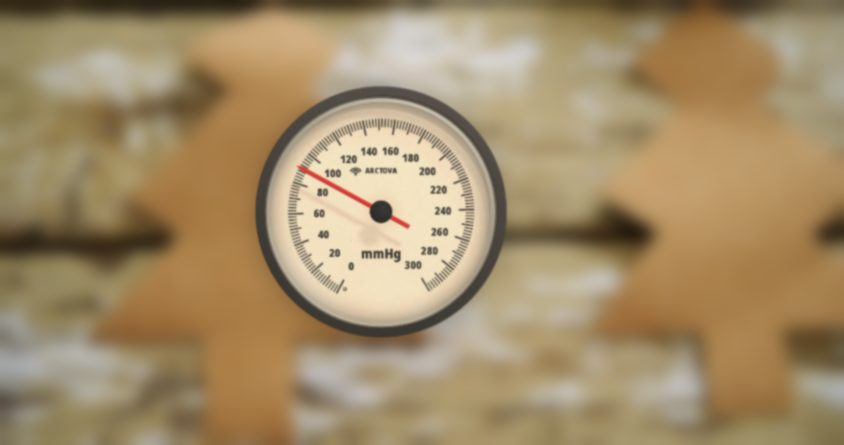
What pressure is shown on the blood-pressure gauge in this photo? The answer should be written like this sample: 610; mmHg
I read 90; mmHg
